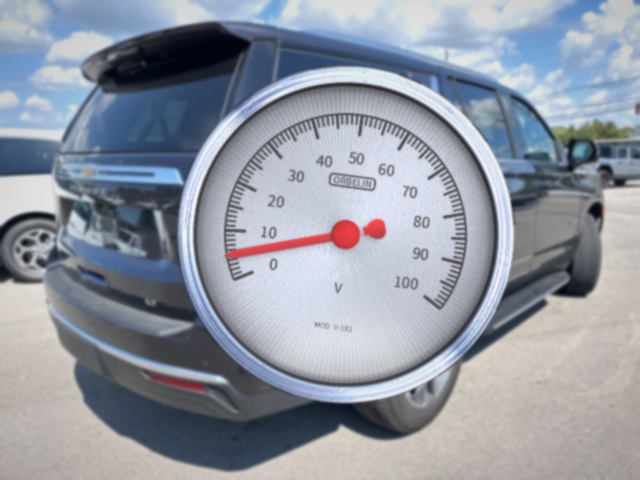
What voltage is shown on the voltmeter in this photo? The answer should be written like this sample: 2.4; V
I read 5; V
